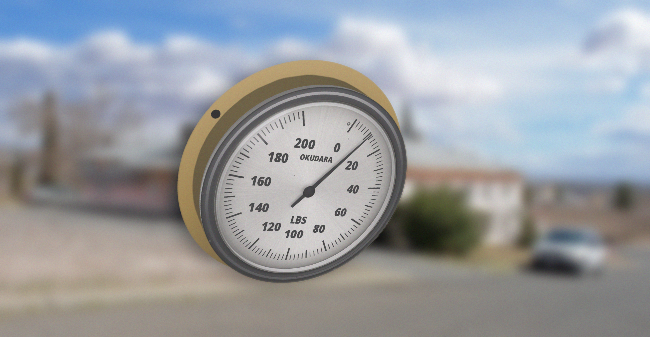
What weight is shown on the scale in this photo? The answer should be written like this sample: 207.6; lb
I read 10; lb
